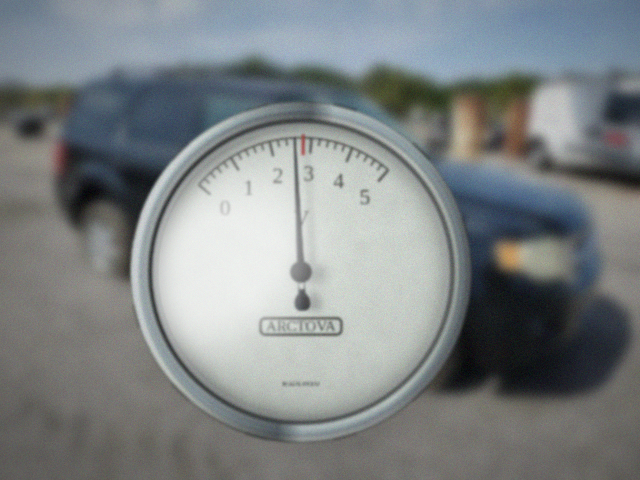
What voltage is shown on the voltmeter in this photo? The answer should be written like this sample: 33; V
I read 2.6; V
